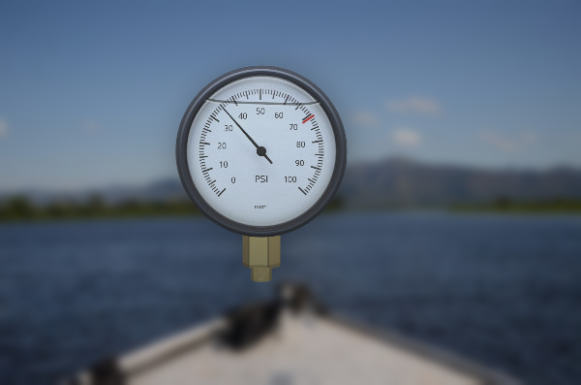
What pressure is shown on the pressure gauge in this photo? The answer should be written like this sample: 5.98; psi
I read 35; psi
